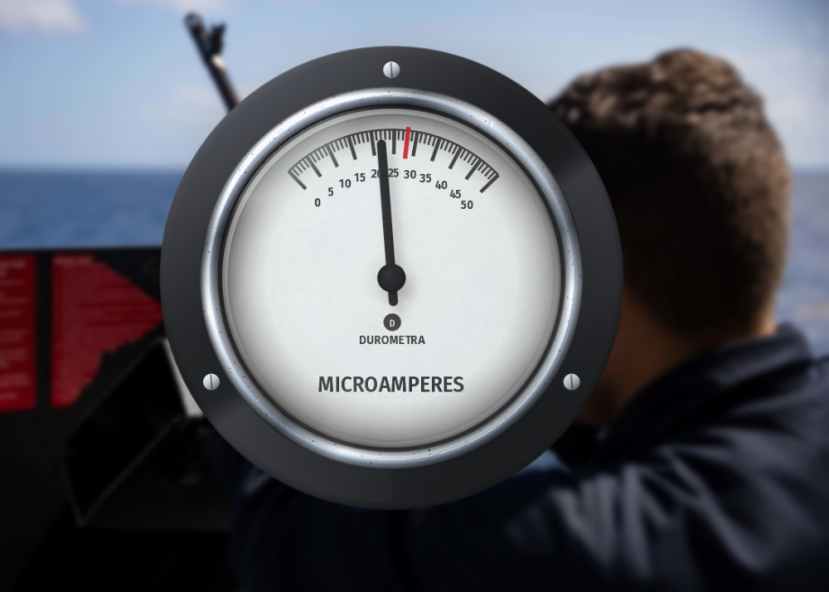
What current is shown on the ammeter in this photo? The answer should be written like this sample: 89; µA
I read 22; µA
